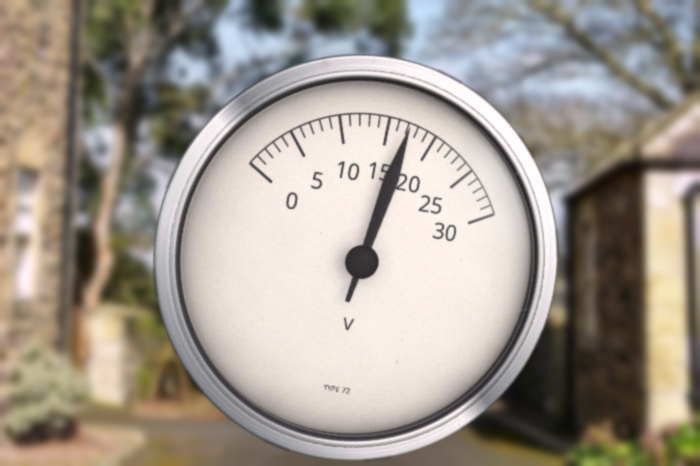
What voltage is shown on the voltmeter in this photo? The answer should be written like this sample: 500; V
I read 17; V
